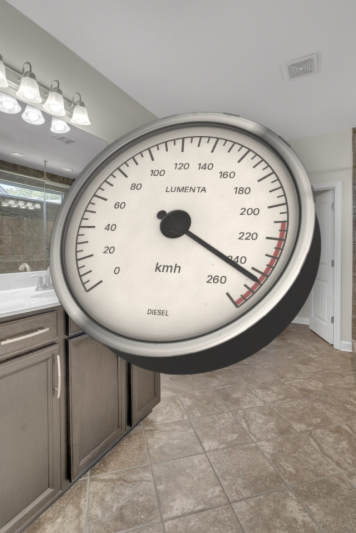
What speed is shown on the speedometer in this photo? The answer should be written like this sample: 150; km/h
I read 245; km/h
